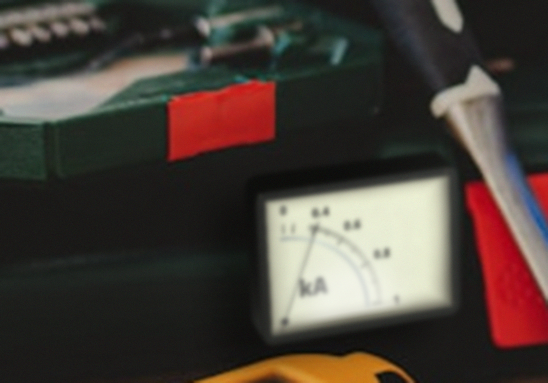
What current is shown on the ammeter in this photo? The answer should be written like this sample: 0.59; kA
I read 0.4; kA
